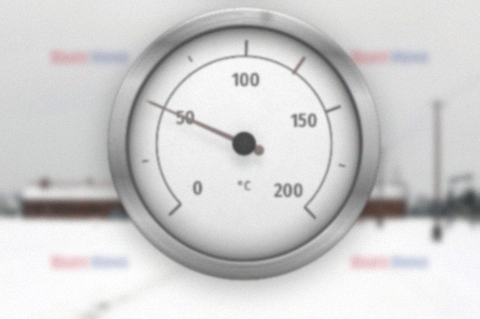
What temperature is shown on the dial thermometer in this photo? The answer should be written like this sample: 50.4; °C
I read 50; °C
